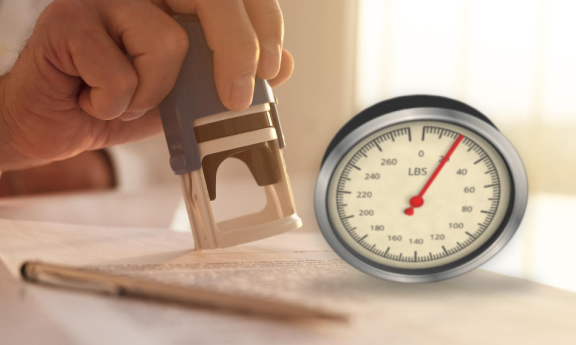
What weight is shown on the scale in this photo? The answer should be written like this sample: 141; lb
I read 20; lb
